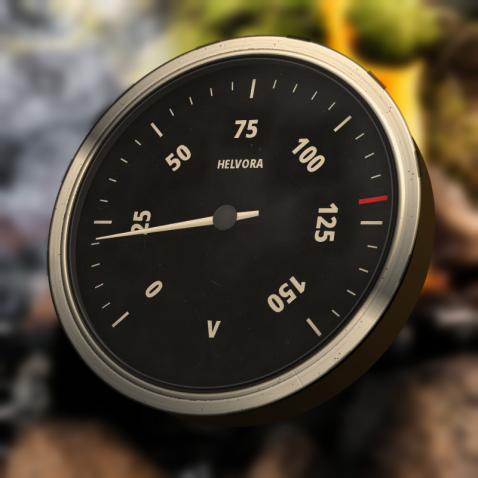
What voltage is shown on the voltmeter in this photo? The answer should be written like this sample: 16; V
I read 20; V
